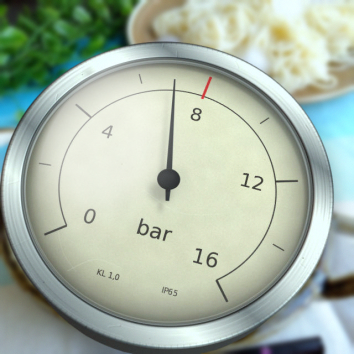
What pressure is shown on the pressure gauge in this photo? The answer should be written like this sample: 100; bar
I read 7; bar
